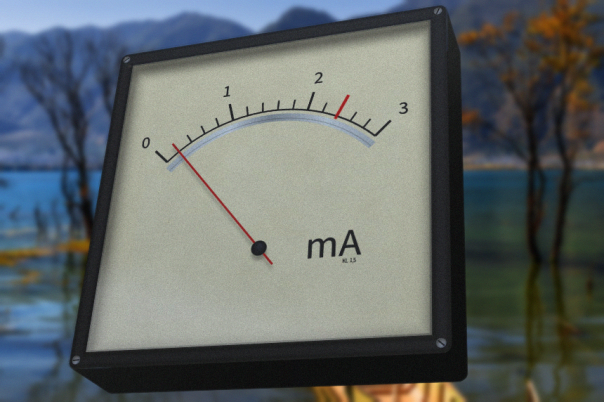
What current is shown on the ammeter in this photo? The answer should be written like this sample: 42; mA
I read 0.2; mA
